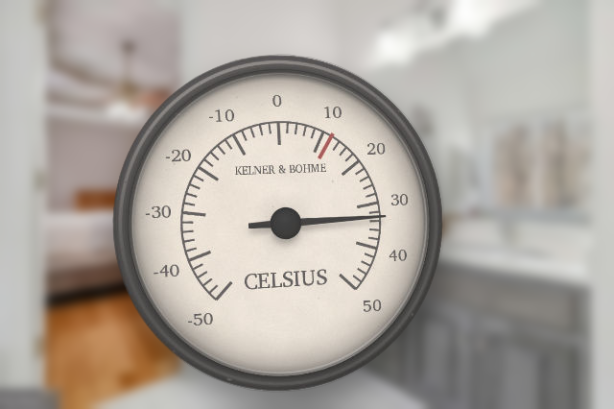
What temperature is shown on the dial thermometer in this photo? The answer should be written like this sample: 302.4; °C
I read 33; °C
